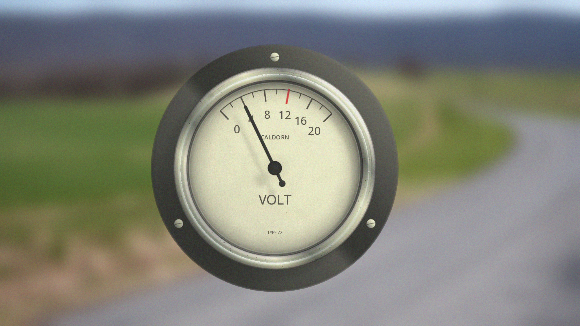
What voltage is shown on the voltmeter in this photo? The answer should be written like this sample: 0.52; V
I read 4; V
